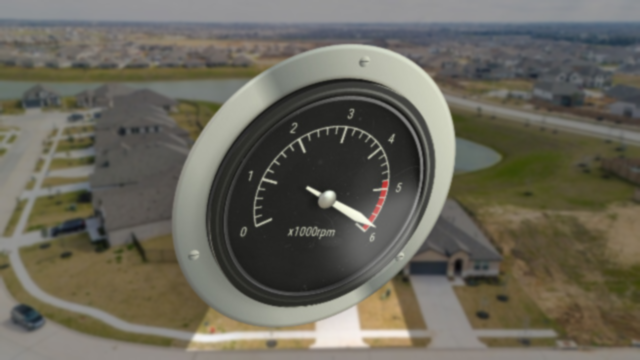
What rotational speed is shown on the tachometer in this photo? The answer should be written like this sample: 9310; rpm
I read 5800; rpm
